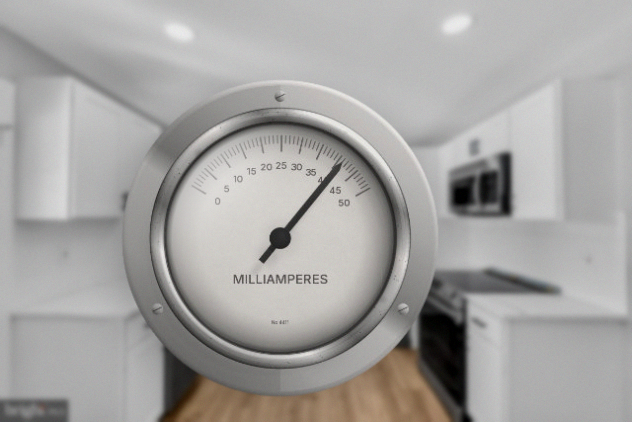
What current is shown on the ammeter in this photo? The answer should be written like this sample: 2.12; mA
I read 41; mA
